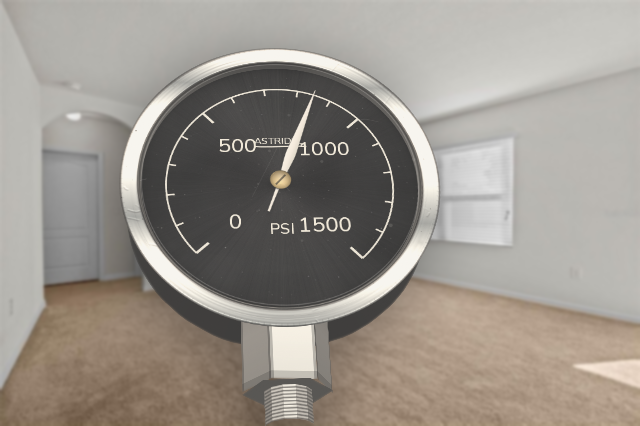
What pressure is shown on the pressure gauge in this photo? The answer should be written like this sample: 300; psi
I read 850; psi
